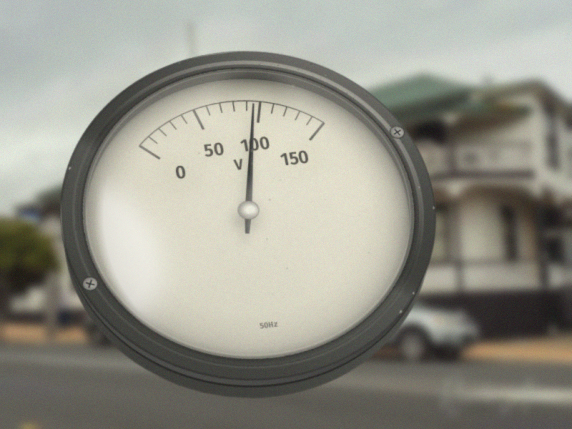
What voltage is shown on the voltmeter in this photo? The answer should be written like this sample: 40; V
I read 95; V
